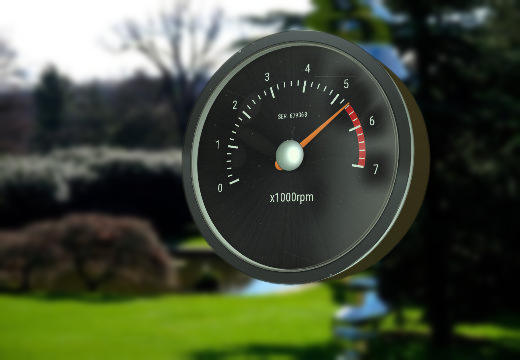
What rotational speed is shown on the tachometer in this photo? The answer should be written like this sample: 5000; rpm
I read 5400; rpm
